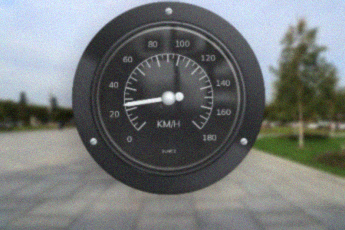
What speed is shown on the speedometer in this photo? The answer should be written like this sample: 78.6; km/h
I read 25; km/h
